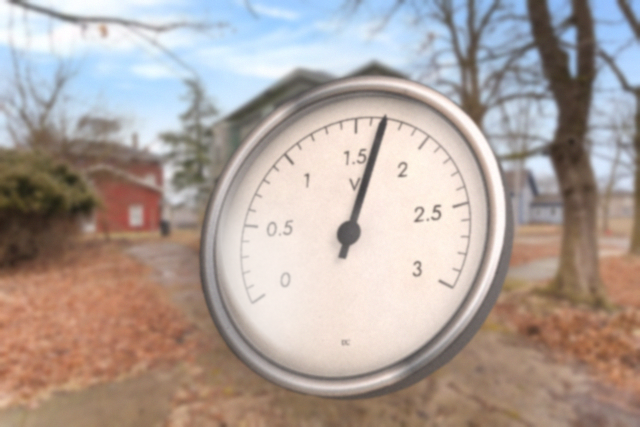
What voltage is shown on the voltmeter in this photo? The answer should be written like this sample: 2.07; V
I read 1.7; V
